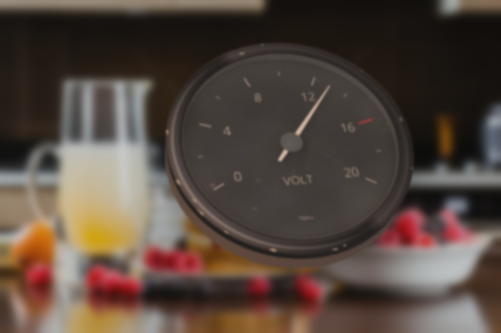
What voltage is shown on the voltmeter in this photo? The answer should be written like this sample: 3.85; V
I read 13; V
